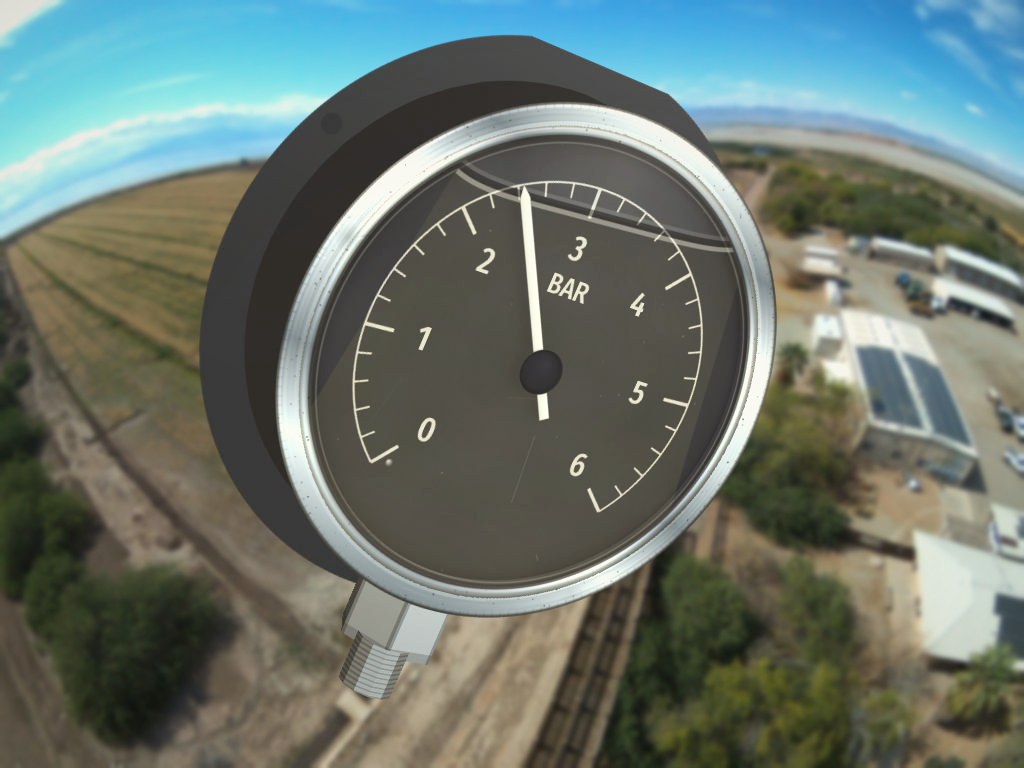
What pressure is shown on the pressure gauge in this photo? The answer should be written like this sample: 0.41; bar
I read 2.4; bar
